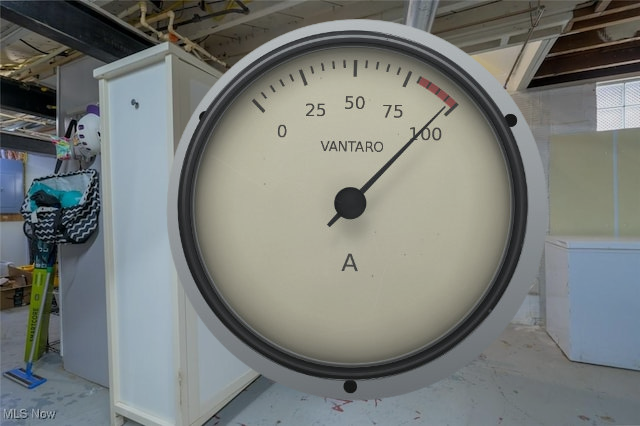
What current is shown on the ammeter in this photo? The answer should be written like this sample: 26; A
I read 97.5; A
